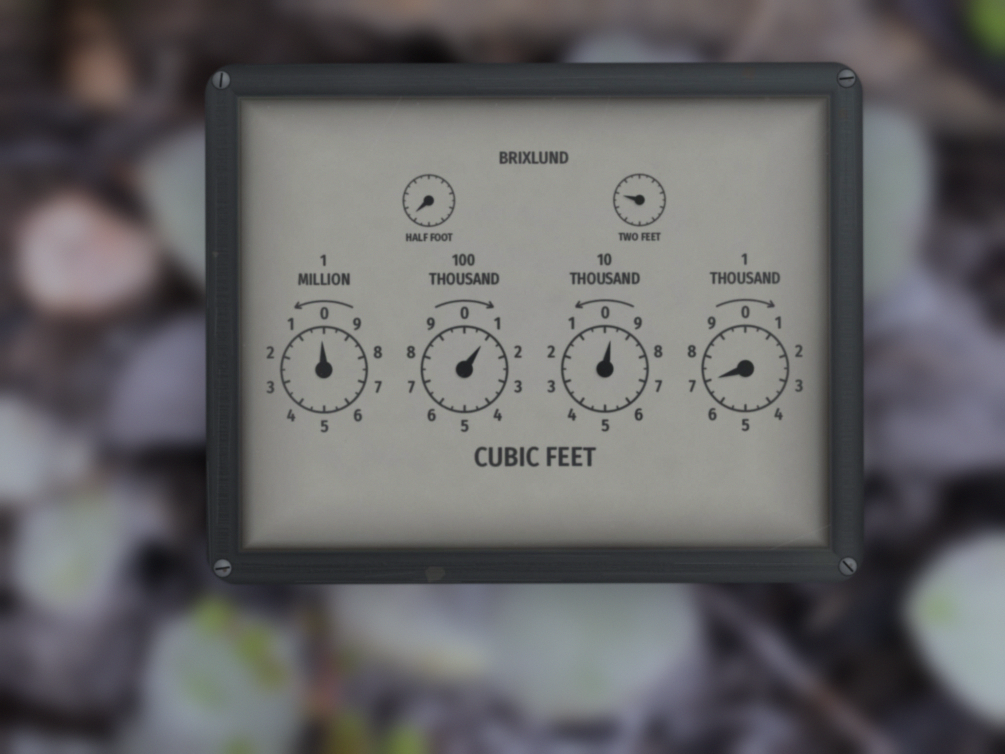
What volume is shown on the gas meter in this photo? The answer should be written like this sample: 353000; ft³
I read 9700; ft³
